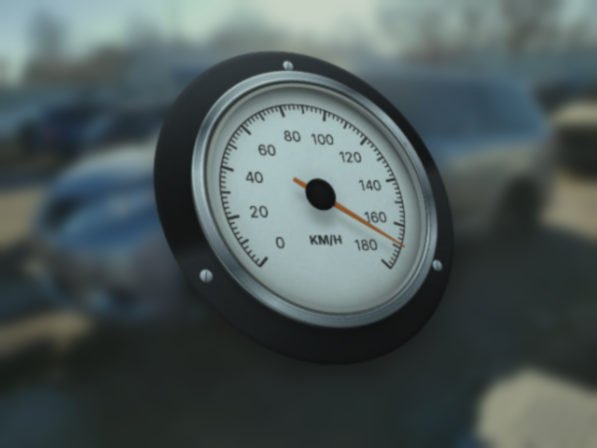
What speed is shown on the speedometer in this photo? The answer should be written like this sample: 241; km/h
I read 170; km/h
